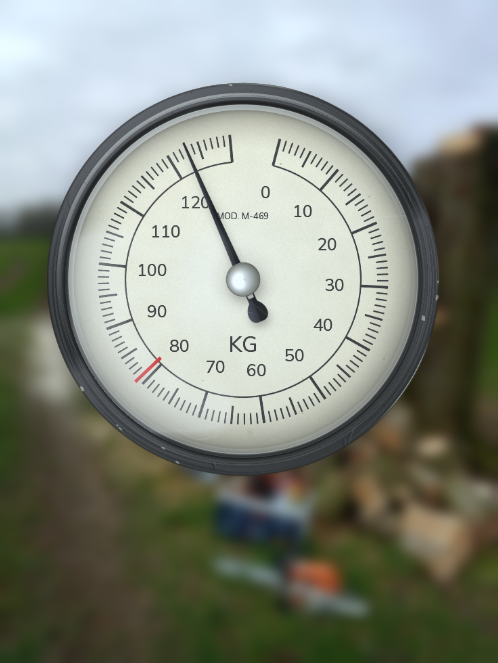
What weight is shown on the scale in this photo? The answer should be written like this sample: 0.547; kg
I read 123; kg
